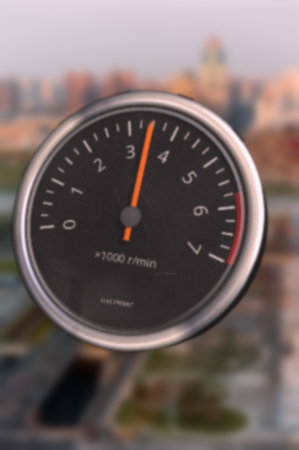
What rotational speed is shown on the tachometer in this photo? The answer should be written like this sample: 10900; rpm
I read 3500; rpm
